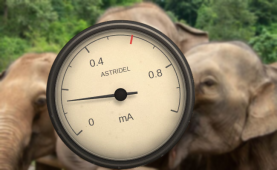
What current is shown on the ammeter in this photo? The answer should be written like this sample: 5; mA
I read 0.15; mA
